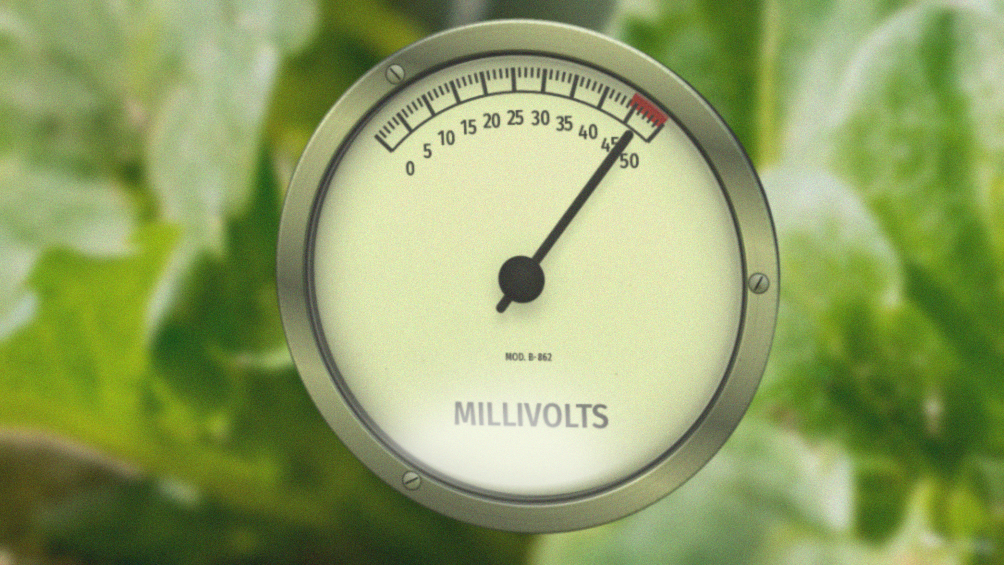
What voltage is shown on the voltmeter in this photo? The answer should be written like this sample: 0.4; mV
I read 47; mV
